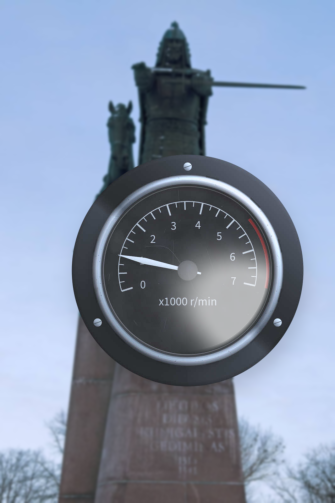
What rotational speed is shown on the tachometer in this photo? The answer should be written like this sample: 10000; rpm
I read 1000; rpm
